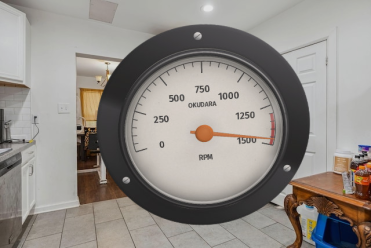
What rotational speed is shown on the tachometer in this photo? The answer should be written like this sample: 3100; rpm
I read 1450; rpm
